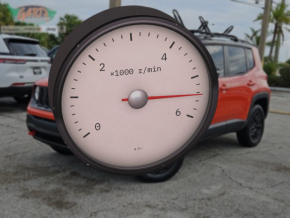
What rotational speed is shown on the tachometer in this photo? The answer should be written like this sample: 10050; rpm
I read 5400; rpm
